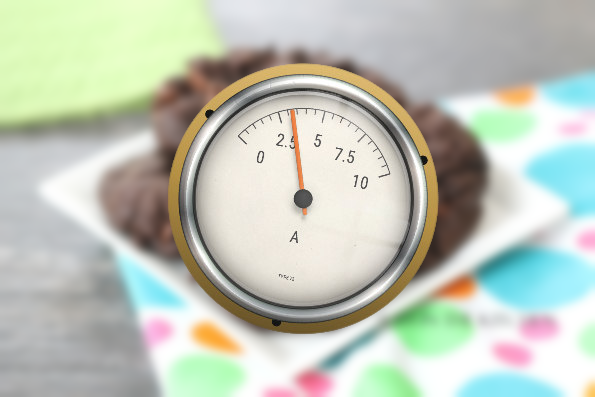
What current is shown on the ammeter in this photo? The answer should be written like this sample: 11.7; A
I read 3.25; A
